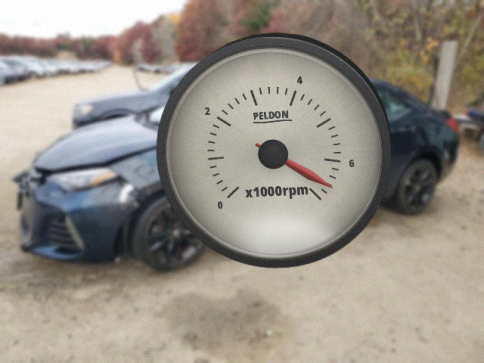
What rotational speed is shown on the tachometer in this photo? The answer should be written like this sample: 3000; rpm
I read 6600; rpm
